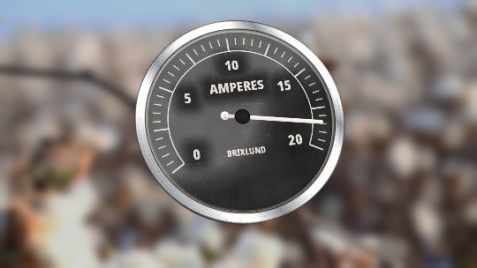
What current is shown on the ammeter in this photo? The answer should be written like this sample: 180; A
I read 18.5; A
